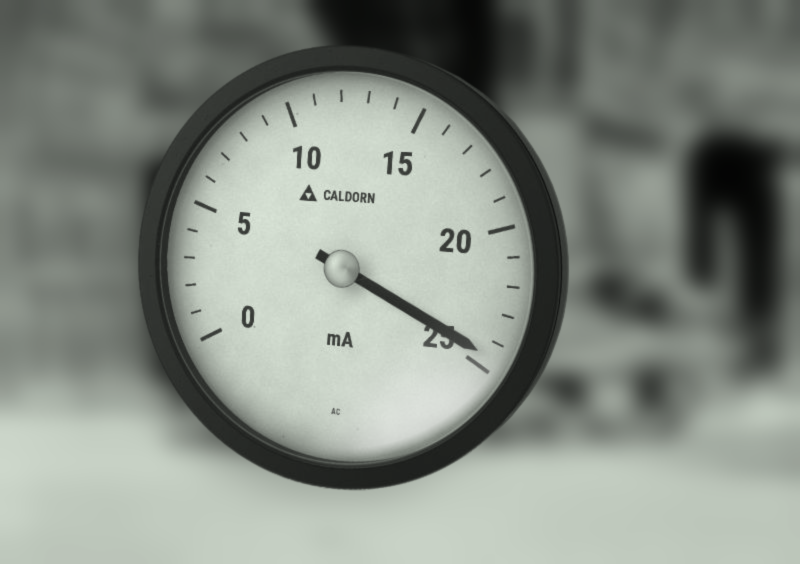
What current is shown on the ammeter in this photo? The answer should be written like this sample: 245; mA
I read 24.5; mA
